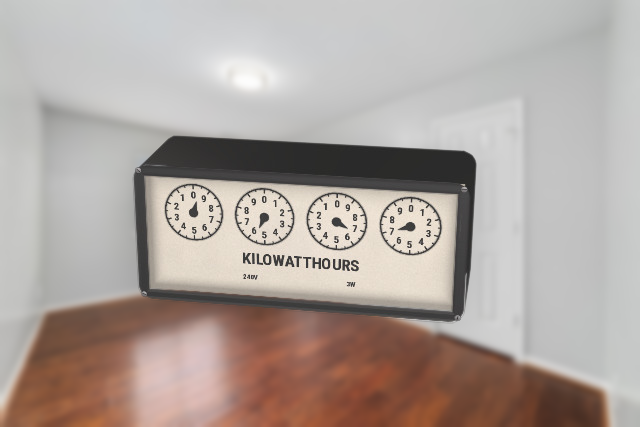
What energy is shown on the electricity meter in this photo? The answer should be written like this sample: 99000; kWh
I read 9567; kWh
